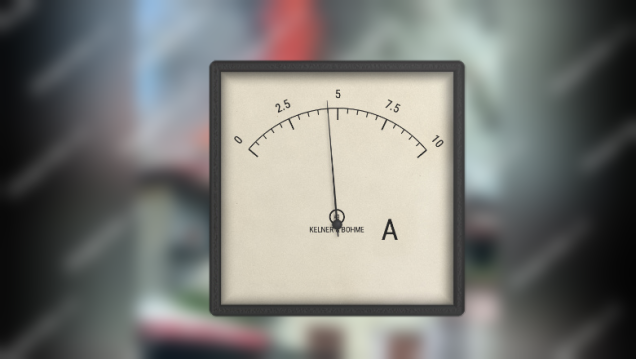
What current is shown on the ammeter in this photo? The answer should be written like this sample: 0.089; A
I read 4.5; A
